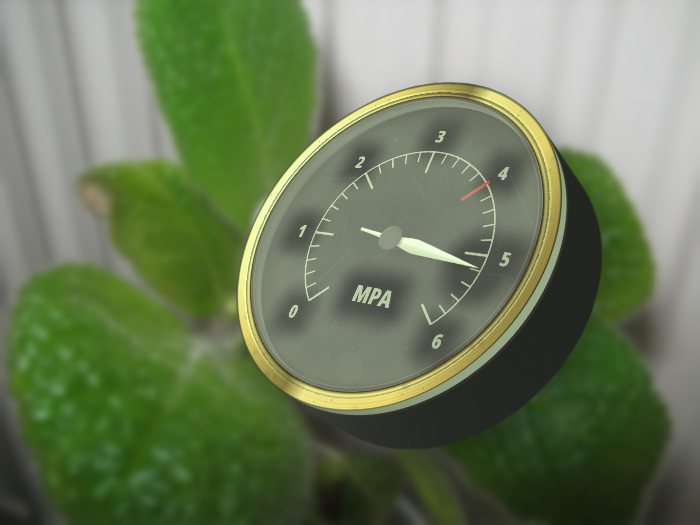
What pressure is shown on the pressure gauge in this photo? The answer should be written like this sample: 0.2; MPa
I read 5.2; MPa
